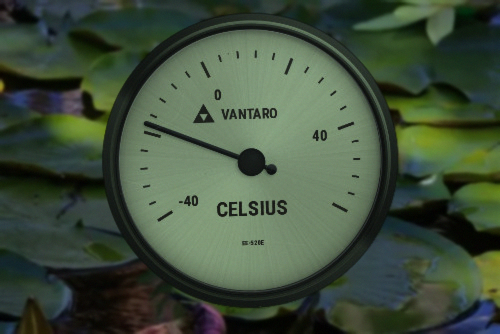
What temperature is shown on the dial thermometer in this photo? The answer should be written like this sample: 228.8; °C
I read -18; °C
